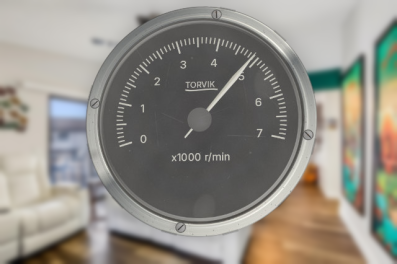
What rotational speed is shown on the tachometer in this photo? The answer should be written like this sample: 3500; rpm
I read 4900; rpm
